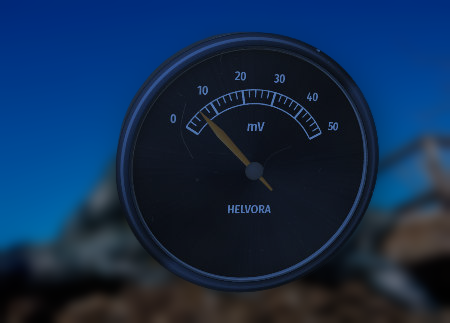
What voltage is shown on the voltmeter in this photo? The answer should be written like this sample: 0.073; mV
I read 6; mV
